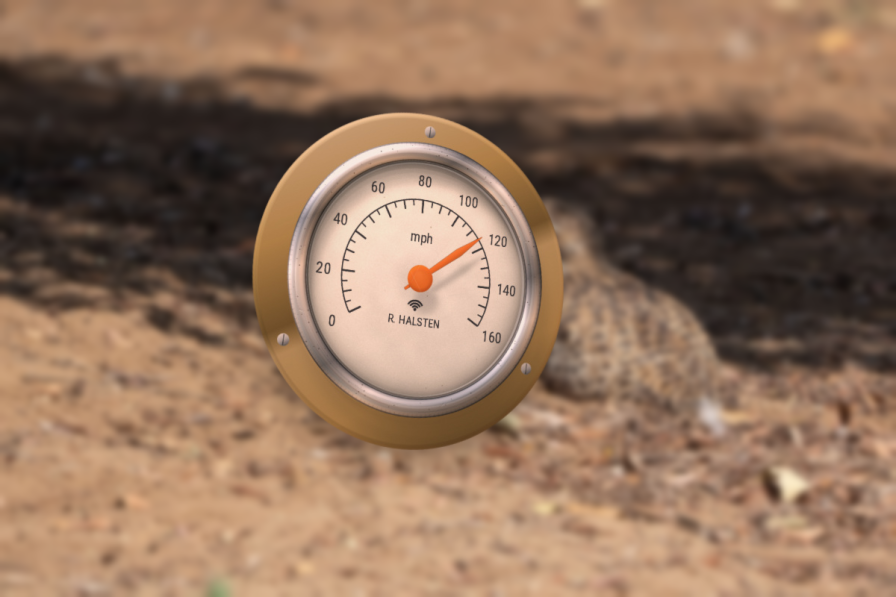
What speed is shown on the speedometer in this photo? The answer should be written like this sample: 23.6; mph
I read 115; mph
